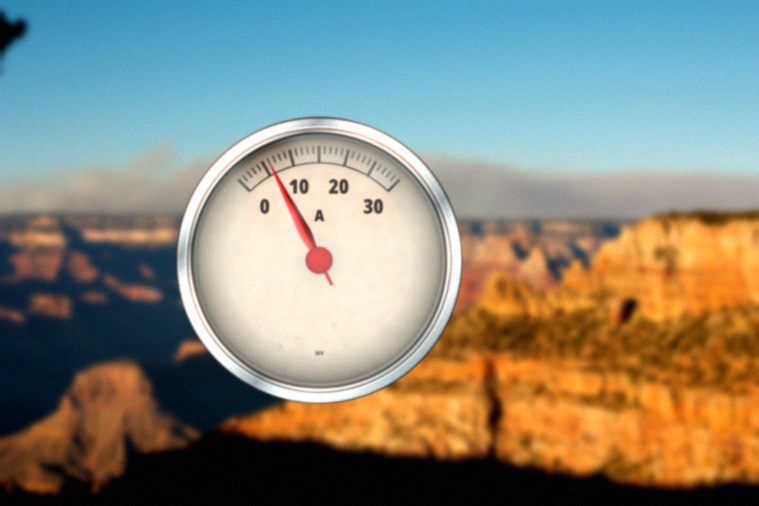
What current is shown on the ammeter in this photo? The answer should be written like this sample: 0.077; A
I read 6; A
